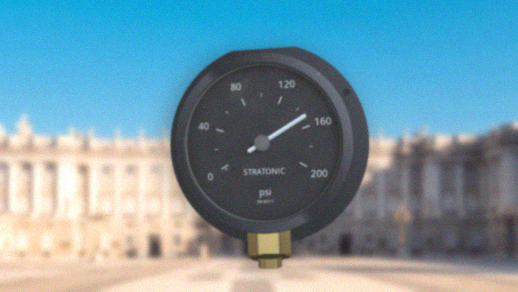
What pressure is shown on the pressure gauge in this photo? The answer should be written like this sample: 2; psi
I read 150; psi
